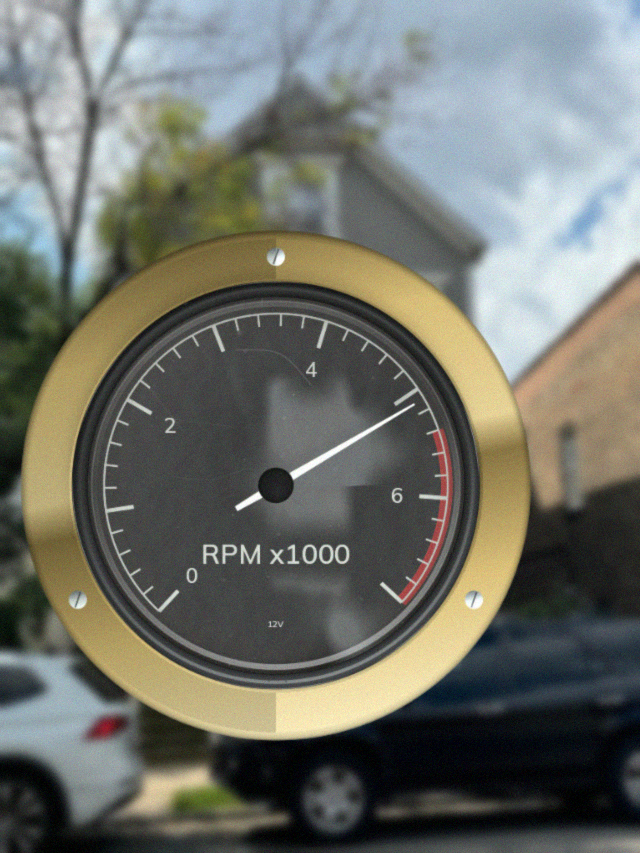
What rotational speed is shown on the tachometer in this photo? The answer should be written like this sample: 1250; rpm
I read 5100; rpm
